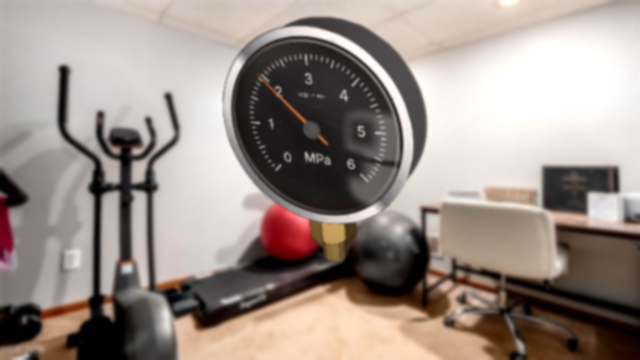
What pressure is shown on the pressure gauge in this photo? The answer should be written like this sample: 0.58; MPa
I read 2; MPa
